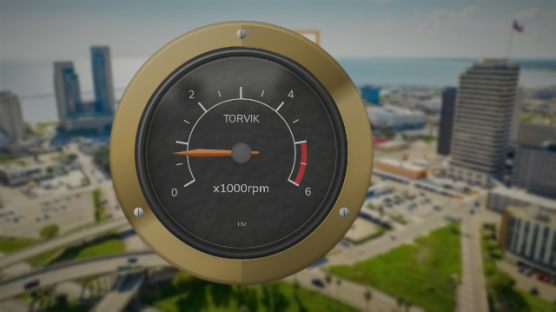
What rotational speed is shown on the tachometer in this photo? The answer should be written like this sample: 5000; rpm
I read 750; rpm
